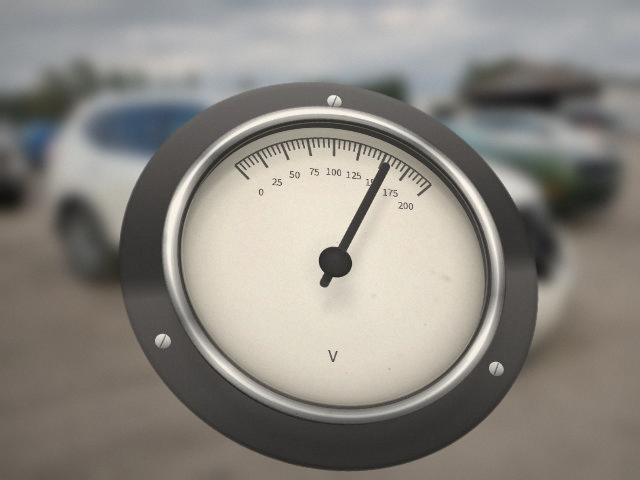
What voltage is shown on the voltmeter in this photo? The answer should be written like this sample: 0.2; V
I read 155; V
